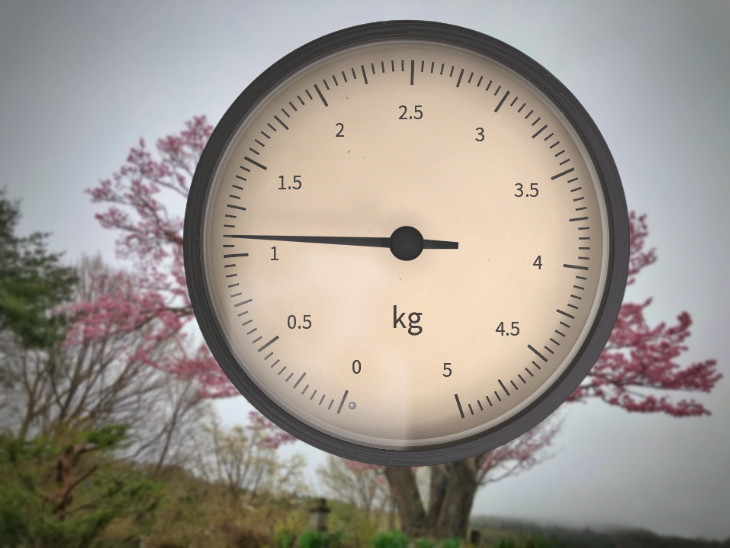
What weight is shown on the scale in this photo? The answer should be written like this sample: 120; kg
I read 1.1; kg
